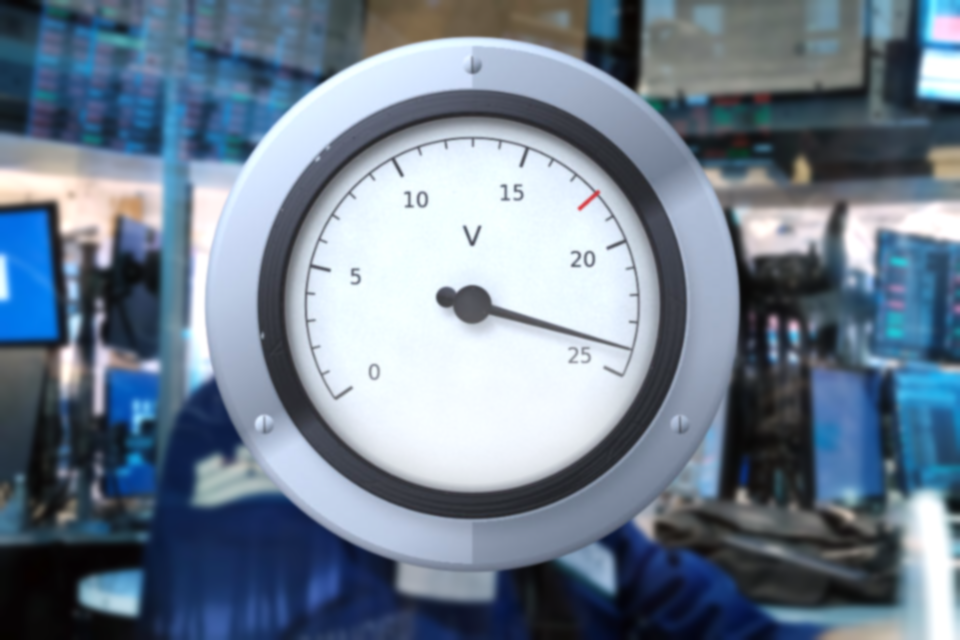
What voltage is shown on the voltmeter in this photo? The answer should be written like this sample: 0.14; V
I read 24; V
